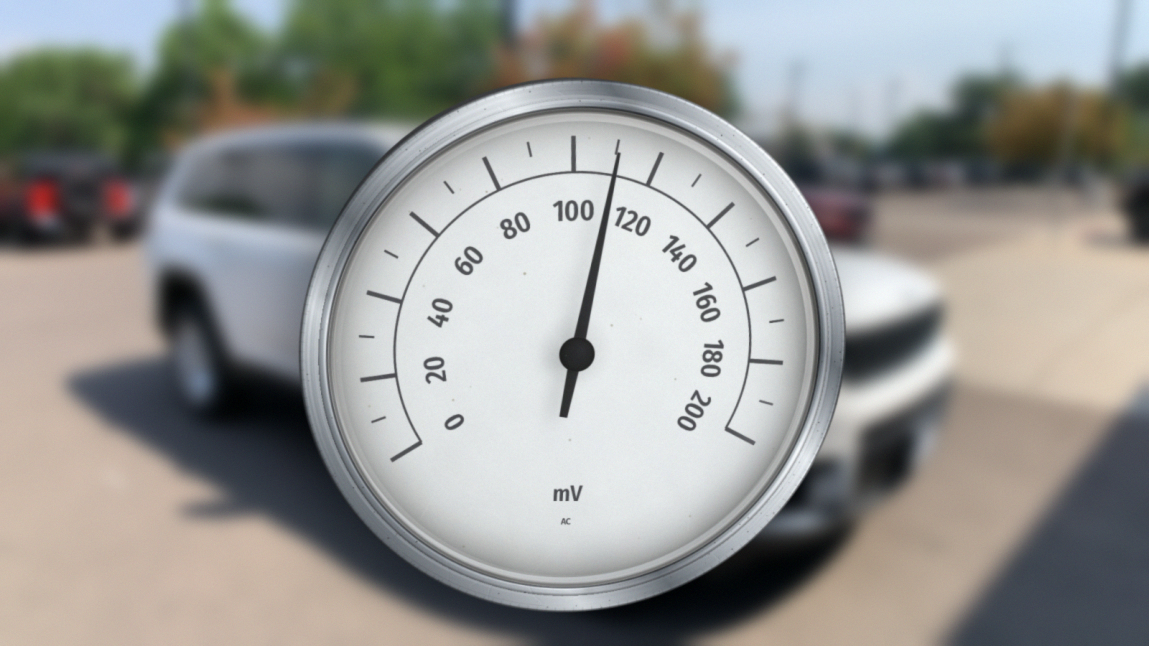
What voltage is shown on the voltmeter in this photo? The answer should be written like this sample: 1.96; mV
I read 110; mV
